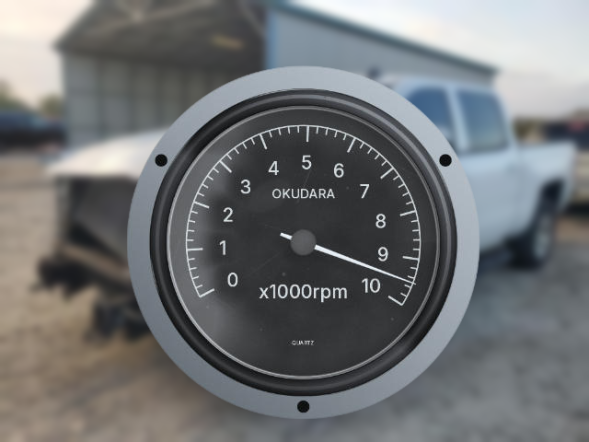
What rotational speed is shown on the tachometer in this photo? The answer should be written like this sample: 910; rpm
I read 9500; rpm
